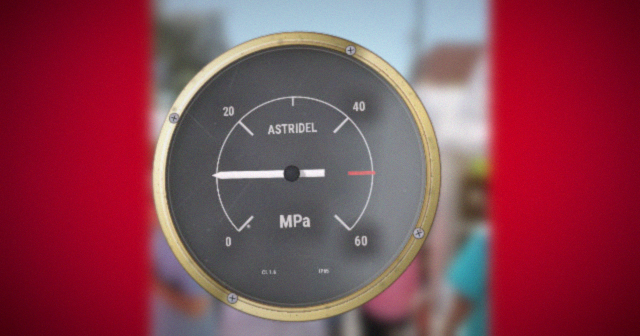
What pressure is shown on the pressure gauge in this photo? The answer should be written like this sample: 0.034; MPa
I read 10; MPa
